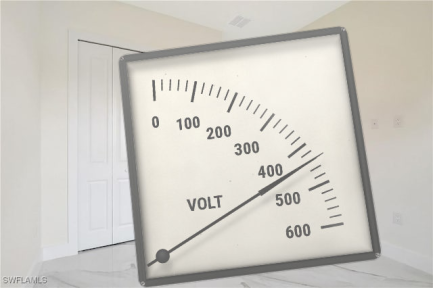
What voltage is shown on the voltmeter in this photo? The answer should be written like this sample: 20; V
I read 440; V
